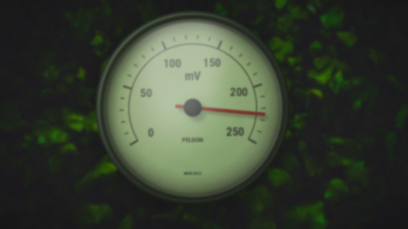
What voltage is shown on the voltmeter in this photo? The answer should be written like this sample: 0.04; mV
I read 225; mV
